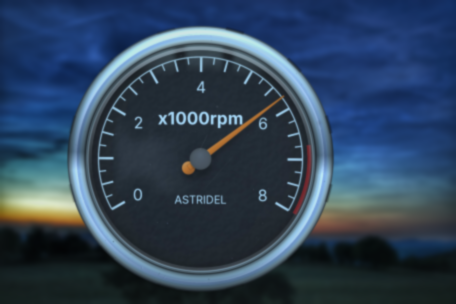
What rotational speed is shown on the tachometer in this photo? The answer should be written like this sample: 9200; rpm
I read 5750; rpm
